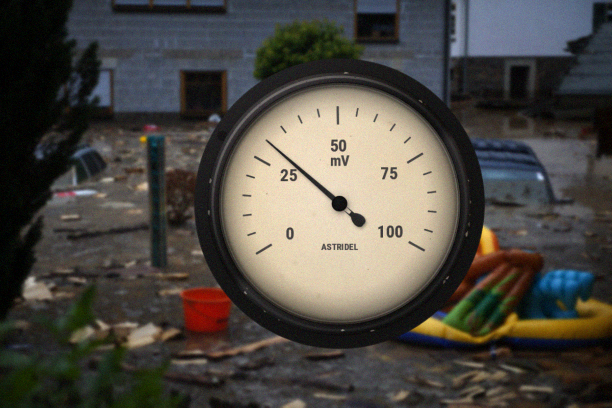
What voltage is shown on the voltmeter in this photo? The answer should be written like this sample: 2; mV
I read 30; mV
